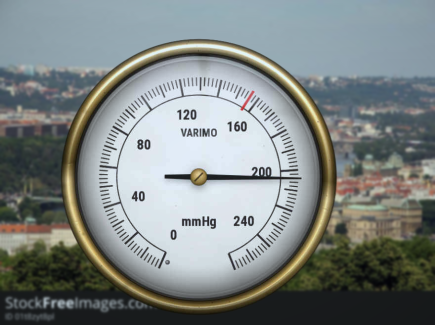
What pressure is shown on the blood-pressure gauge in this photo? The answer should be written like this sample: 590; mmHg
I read 204; mmHg
